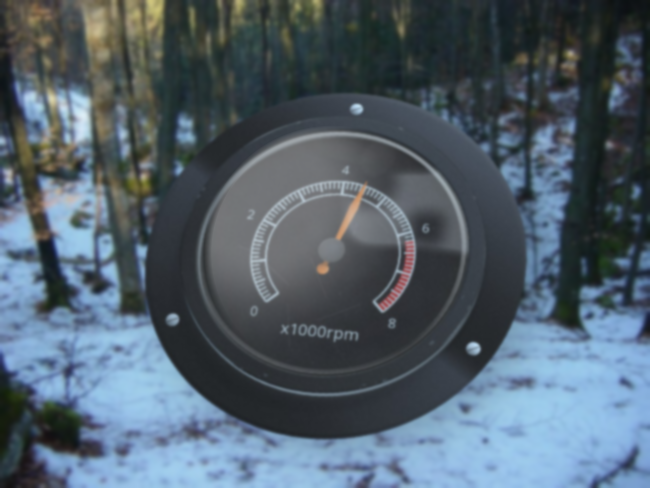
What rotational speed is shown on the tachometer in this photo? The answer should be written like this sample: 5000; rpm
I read 4500; rpm
